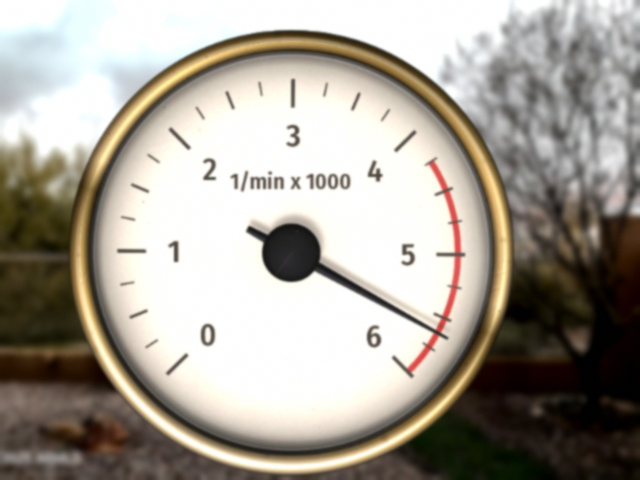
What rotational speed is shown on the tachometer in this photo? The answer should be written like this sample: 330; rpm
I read 5625; rpm
